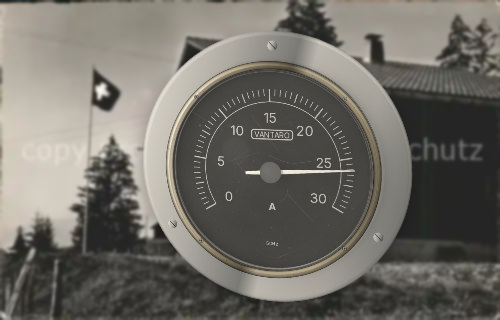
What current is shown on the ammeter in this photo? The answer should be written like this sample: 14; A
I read 26; A
